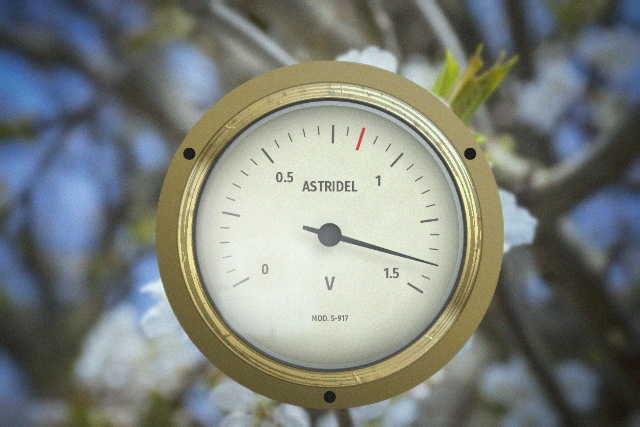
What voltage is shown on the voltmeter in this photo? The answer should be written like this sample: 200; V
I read 1.4; V
